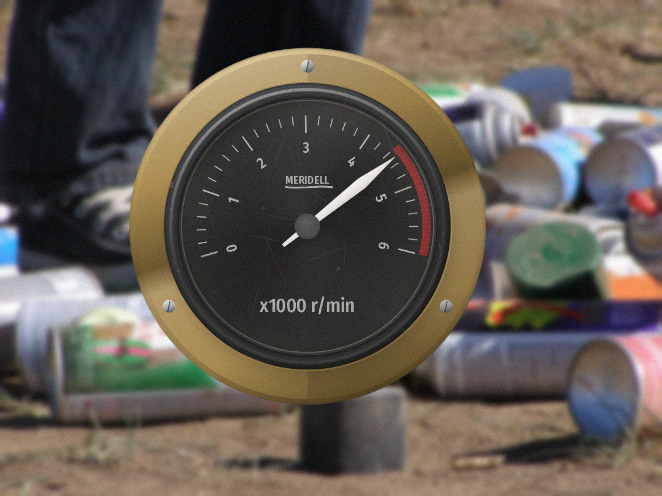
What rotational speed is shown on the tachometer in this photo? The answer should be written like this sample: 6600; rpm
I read 4500; rpm
